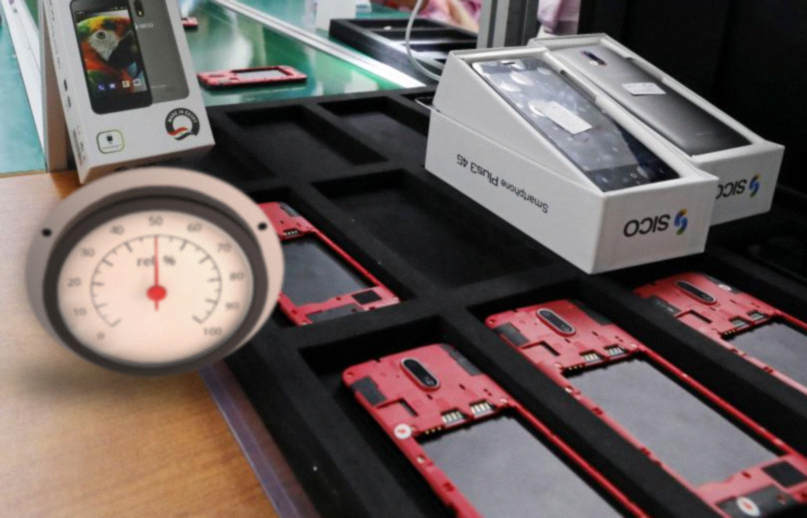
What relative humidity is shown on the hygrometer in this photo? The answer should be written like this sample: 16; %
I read 50; %
